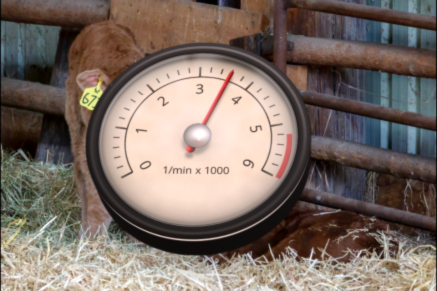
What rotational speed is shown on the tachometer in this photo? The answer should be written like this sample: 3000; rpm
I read 3600; rpm
